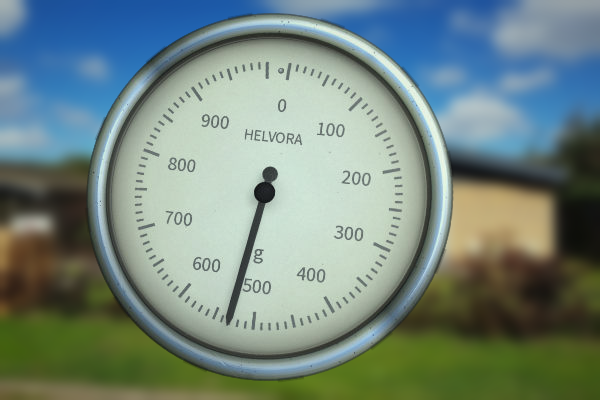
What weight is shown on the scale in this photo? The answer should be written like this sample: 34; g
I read 530; g
